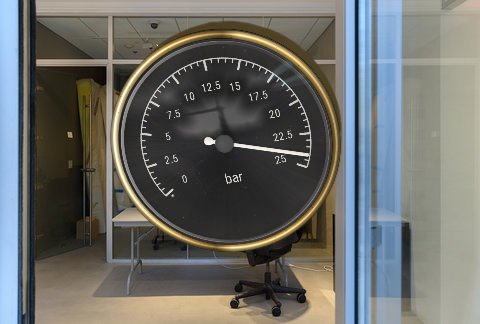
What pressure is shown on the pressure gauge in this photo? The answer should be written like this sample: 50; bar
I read 24; bar
